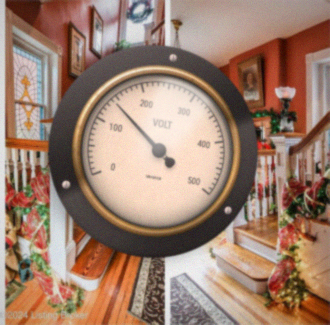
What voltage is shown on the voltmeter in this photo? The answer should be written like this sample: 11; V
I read 140; V
